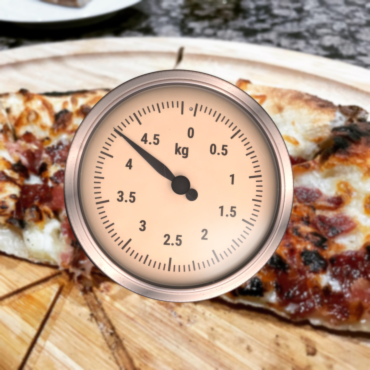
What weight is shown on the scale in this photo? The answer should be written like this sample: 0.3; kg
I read 4.25; kg
